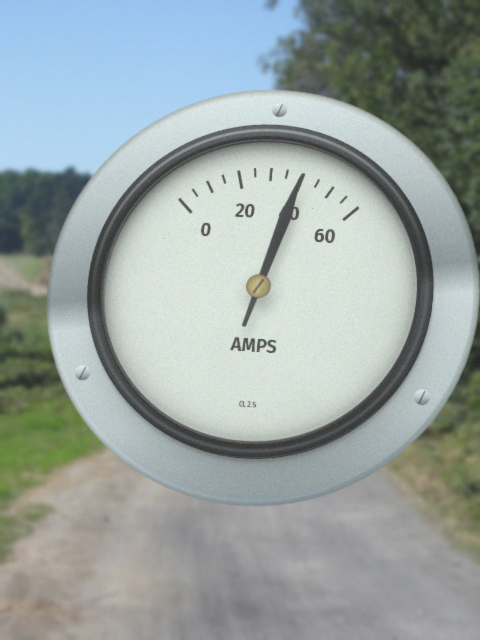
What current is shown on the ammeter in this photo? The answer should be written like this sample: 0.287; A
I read 40; A
